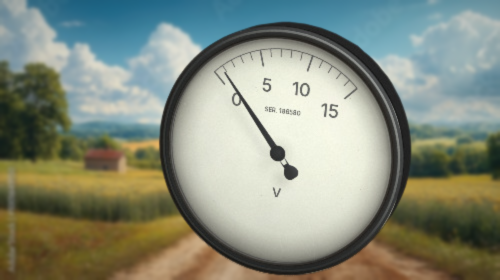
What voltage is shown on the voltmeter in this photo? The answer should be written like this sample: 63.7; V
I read 1; V
